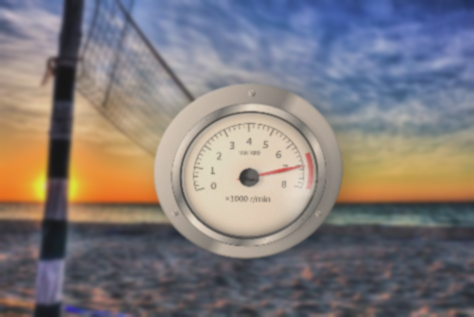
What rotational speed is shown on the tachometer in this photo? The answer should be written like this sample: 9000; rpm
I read 7000; rpm
